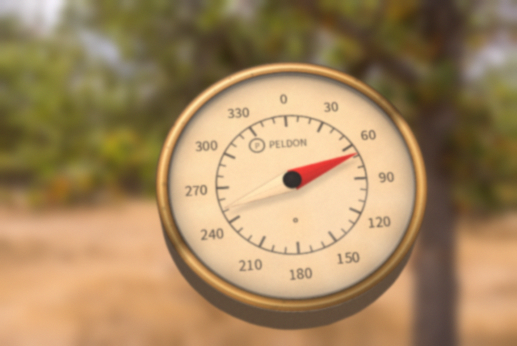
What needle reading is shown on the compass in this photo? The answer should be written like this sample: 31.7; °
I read 70; °
